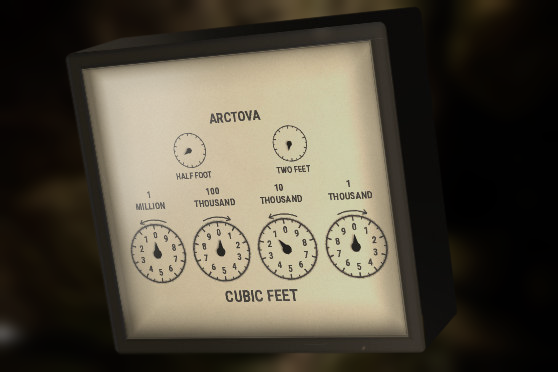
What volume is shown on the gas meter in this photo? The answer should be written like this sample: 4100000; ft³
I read 1000; ft³
